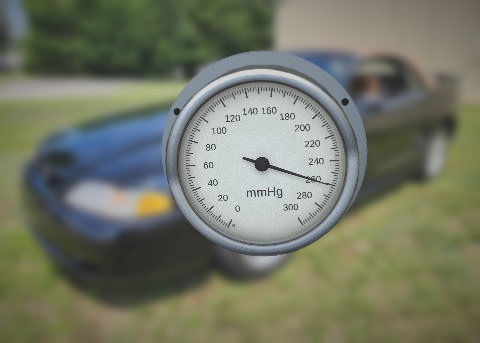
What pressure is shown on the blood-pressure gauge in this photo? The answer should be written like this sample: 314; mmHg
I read 260; mmHg
